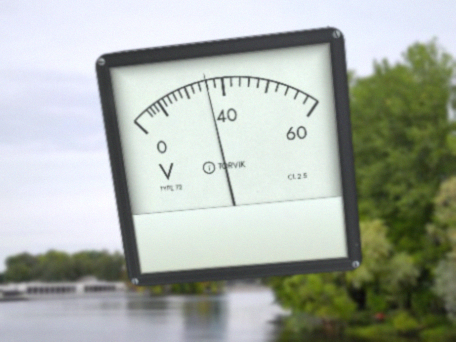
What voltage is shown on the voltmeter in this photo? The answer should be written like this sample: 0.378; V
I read 36; V
